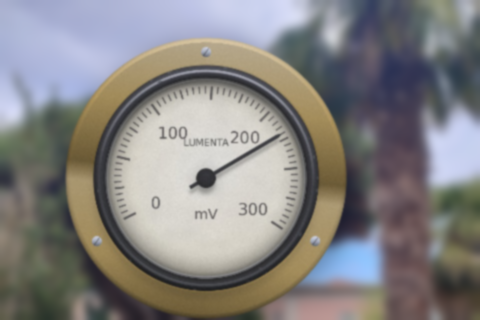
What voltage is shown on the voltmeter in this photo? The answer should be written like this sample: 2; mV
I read 220; mV
